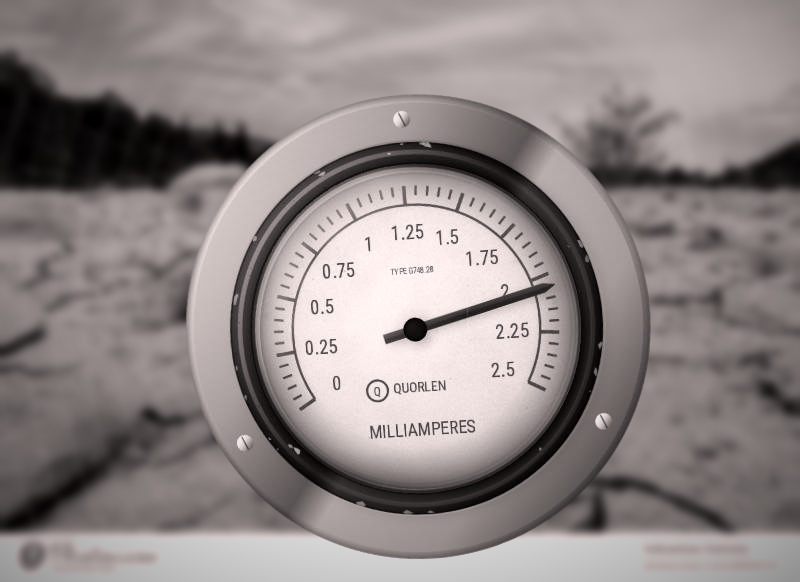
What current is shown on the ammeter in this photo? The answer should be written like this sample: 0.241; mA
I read 2.05; mA
